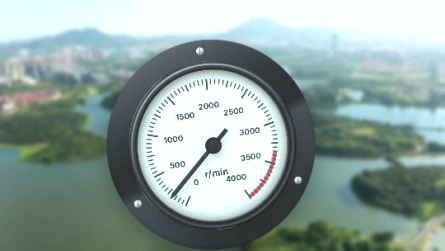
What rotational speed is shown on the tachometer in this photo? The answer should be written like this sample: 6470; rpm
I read 200; rpm
